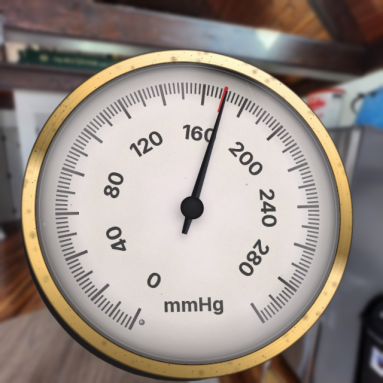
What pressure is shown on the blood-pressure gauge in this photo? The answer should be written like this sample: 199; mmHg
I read 170; mmHg
